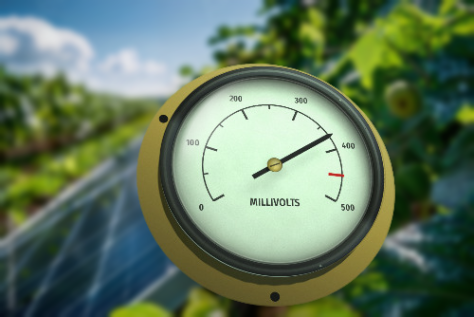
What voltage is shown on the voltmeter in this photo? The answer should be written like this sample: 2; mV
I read 375; mV
